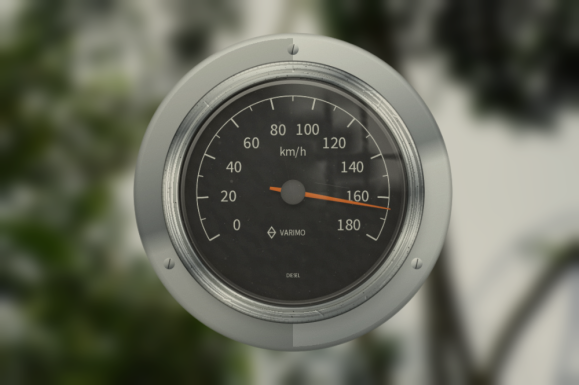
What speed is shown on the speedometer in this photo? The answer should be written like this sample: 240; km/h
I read 165; km/h
